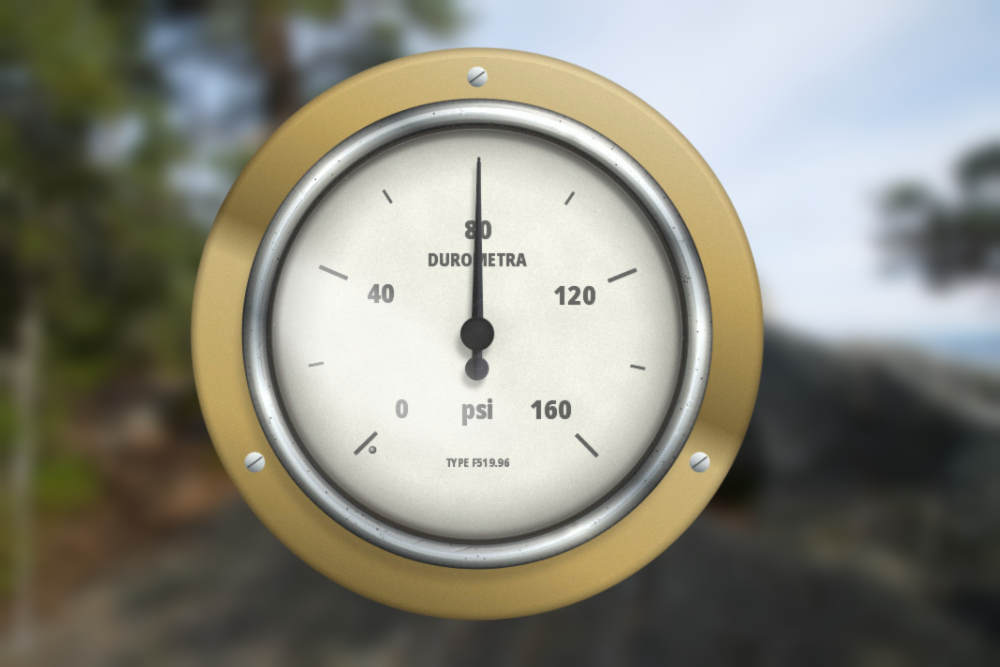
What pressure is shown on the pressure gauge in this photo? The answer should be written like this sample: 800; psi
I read 80; psi
